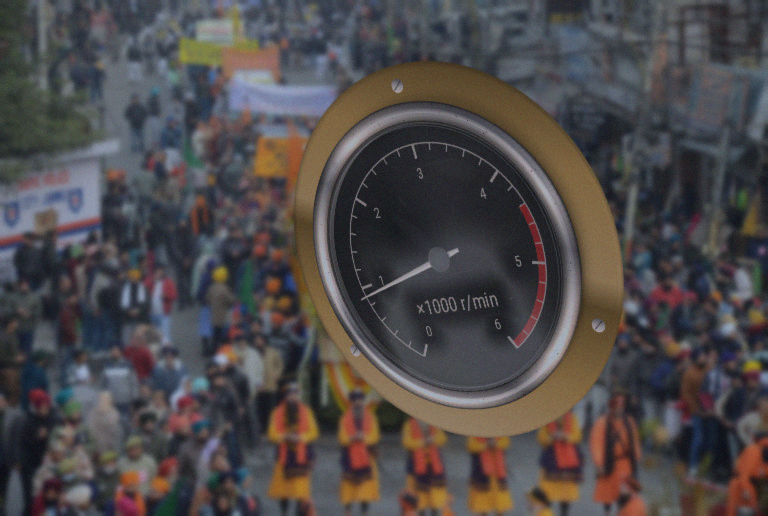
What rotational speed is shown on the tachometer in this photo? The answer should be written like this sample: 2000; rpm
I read 900; rpm
